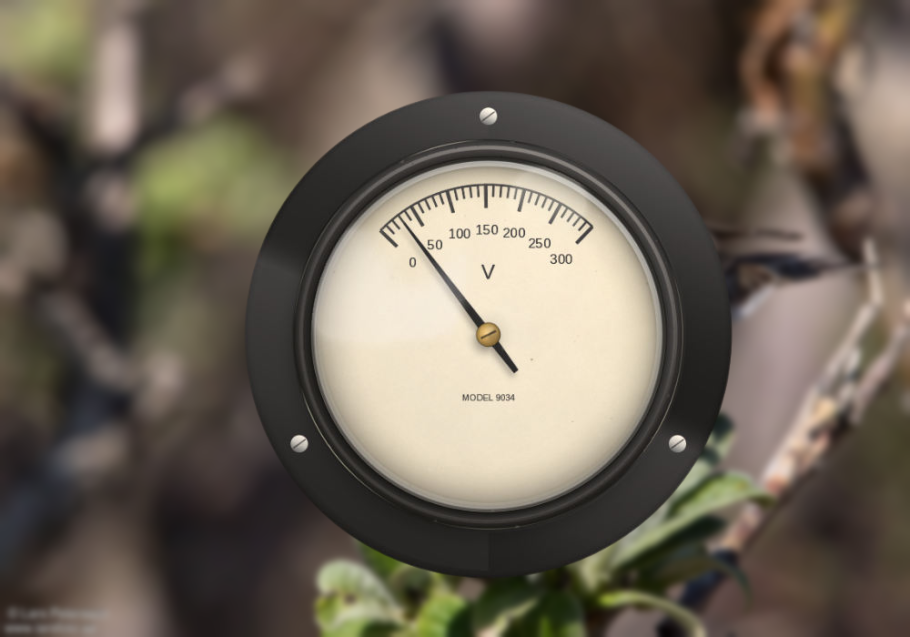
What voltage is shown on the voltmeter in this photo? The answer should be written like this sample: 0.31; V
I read 30; V
